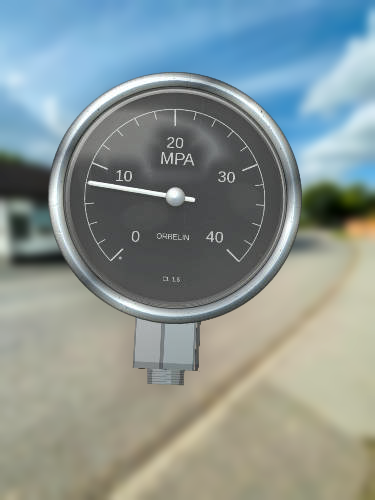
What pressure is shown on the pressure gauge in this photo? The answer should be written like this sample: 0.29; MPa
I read 8; MPa
